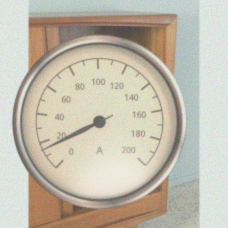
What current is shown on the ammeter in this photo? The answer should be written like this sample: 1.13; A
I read 15; A
